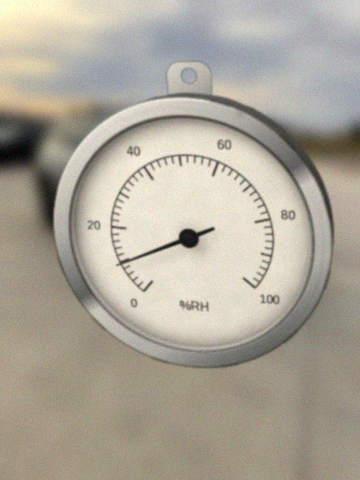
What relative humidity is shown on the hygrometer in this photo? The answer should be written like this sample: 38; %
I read 10; %
